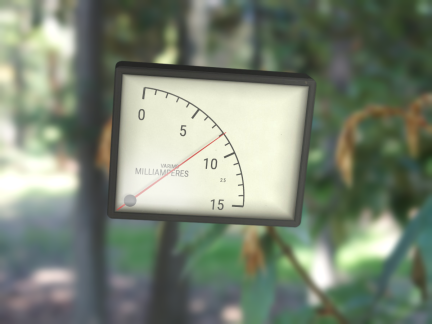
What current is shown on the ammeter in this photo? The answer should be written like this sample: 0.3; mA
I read 8; mA
